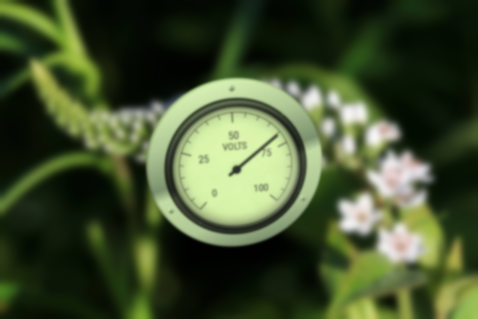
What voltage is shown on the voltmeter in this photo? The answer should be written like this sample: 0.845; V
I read 70; V
